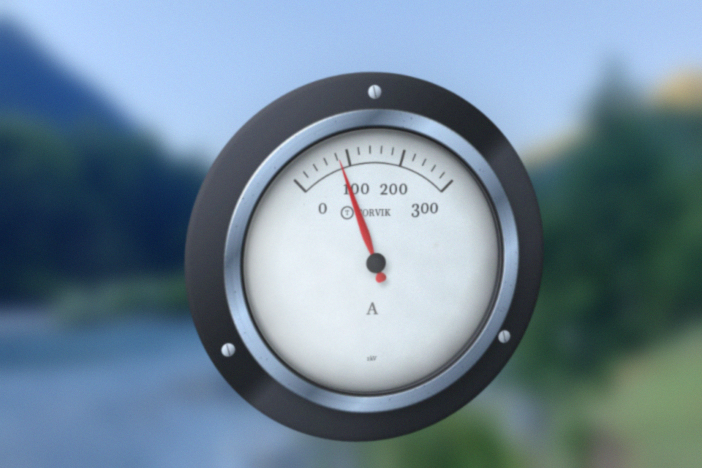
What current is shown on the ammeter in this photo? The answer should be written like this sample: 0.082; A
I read 80; A
